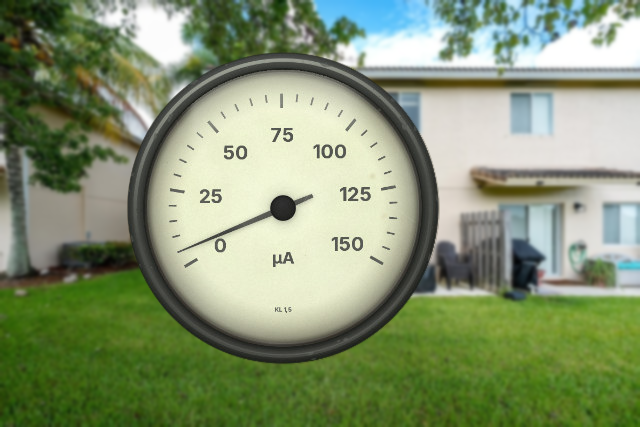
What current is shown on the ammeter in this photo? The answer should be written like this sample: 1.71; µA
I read 5; µA
